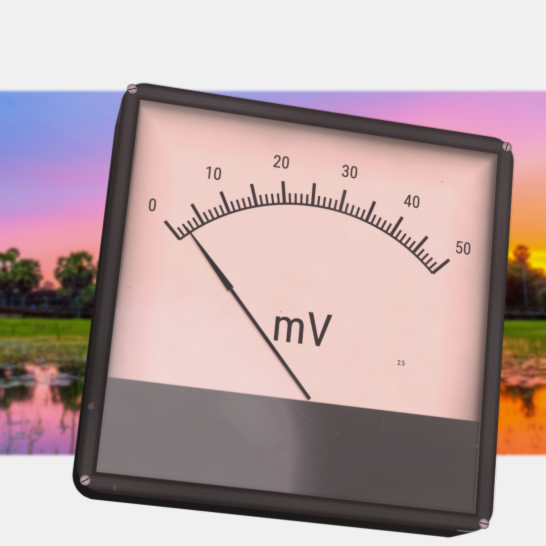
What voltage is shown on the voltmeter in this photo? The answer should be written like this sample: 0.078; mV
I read 2; mV
